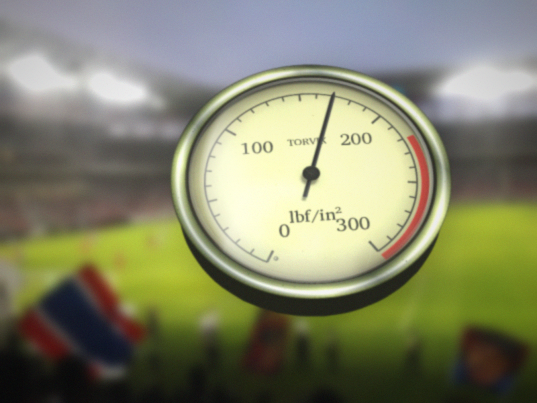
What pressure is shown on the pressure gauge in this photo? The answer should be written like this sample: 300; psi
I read 170; psi
